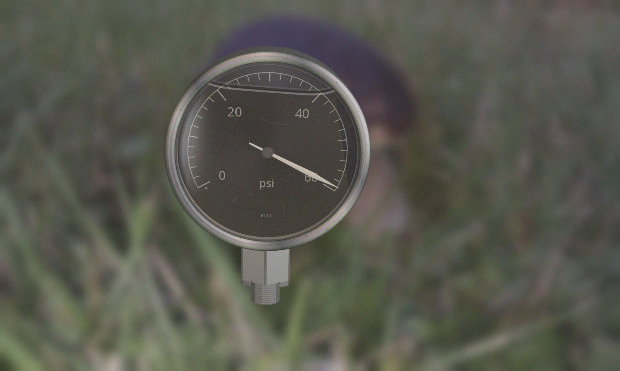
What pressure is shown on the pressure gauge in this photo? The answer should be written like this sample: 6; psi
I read 59; psi
